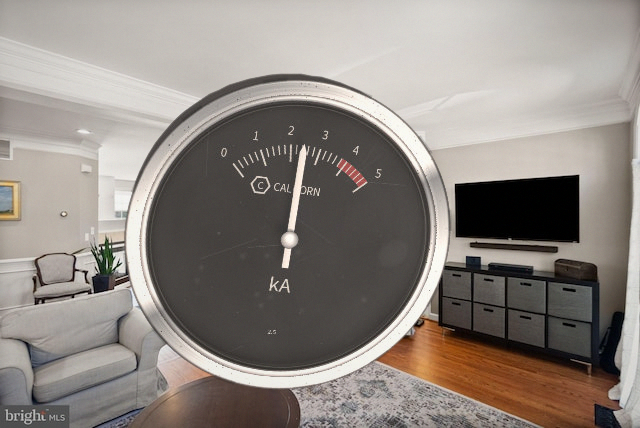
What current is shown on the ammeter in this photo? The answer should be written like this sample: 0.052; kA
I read 2.4; kA
